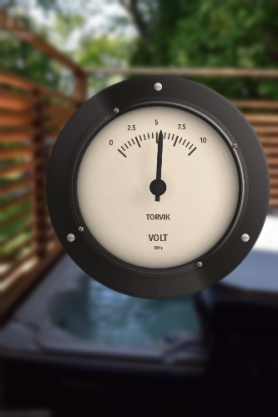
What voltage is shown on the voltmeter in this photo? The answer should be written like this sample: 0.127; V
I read 5.5; V
